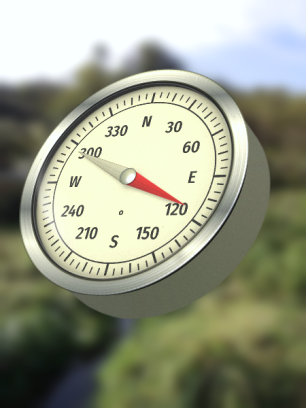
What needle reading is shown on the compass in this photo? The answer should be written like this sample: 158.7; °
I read 115; °
